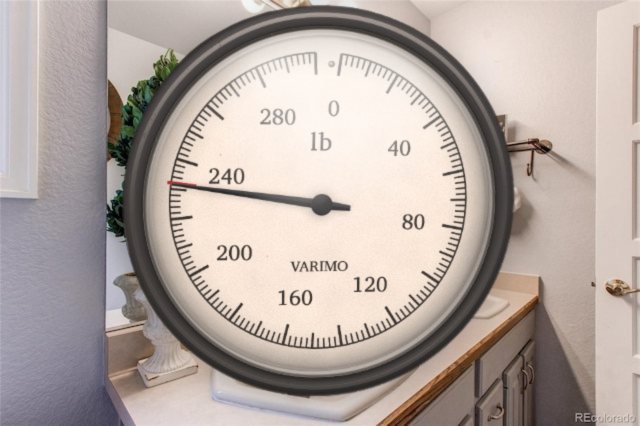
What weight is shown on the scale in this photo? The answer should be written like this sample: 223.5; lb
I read 232; lb
